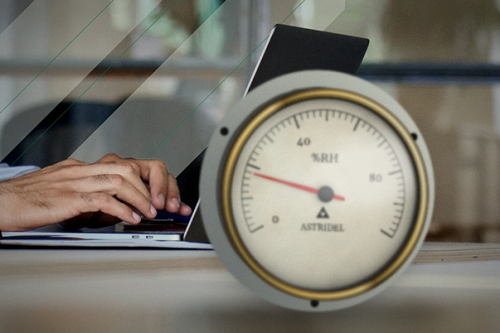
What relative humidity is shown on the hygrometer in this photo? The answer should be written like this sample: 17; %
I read 18; %
